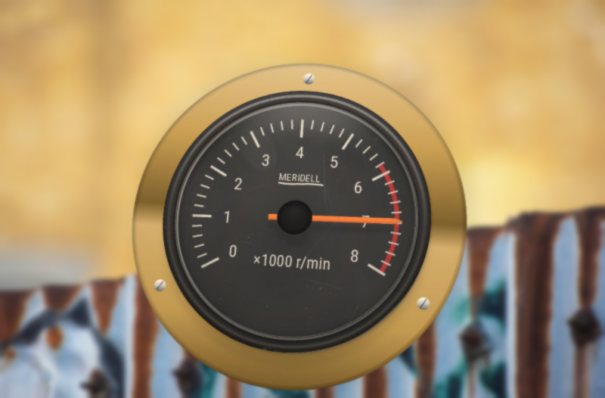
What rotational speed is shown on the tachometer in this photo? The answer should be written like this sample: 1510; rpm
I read 7000; rpm
